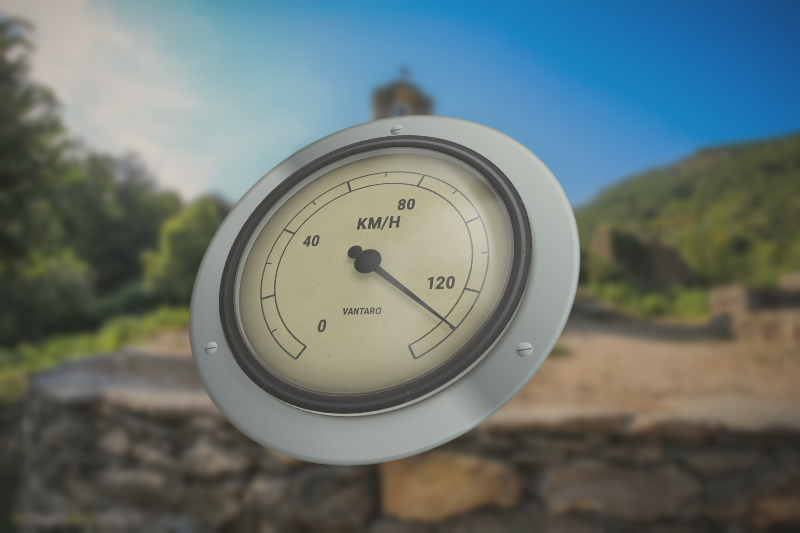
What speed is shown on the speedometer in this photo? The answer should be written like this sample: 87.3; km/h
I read 130; km/h
